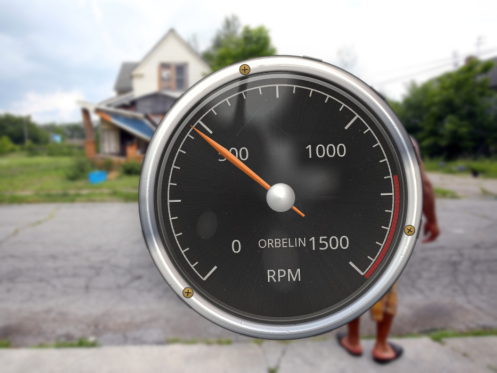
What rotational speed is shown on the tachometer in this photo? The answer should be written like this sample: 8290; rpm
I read 475; rpm
